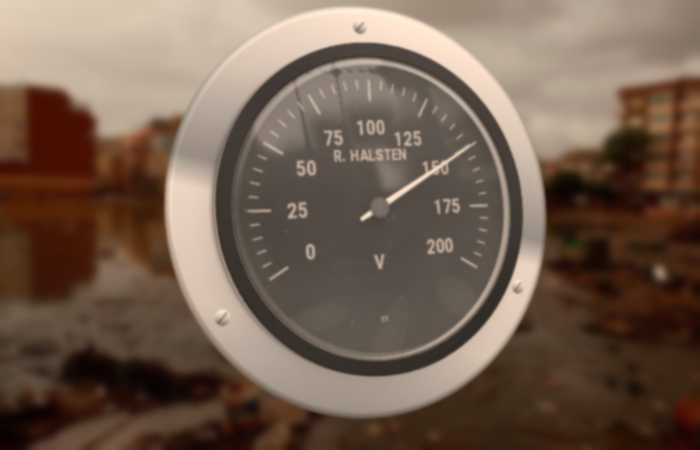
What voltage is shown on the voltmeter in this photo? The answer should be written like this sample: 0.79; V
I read 150; V
